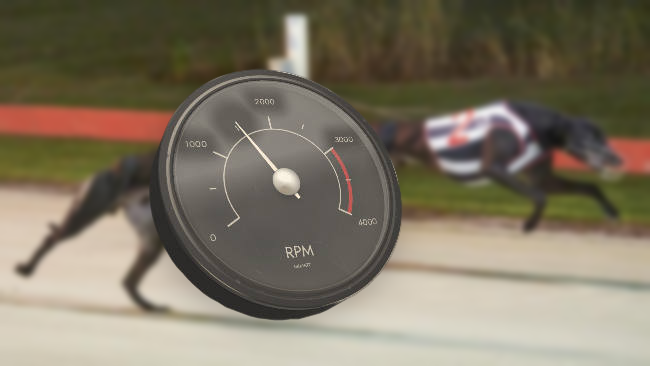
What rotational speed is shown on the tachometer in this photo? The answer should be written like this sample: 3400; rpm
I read 1500; rpm
